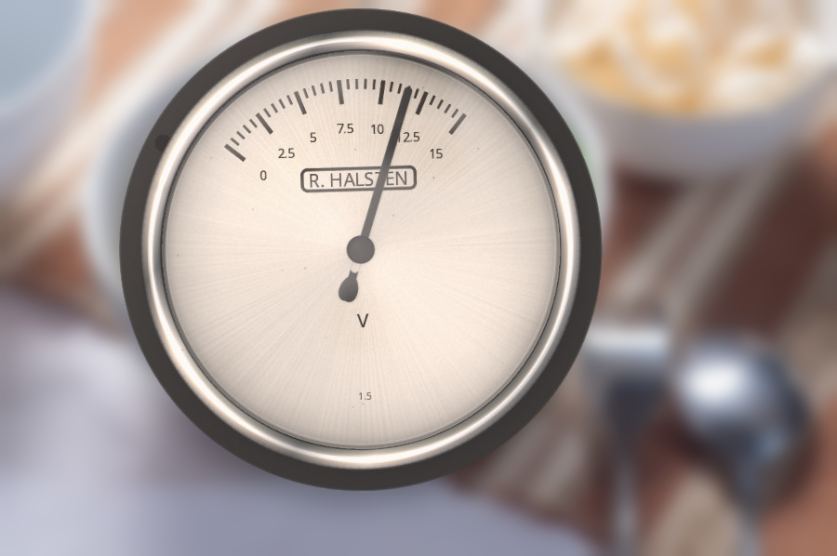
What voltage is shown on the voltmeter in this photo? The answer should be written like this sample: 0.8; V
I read 11.5; V
